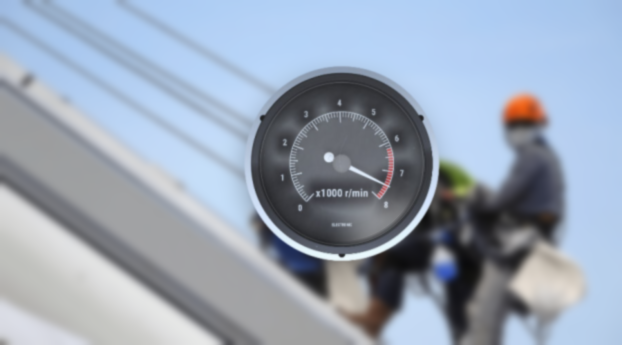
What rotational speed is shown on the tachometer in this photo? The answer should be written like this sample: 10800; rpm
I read 7500; rpm
